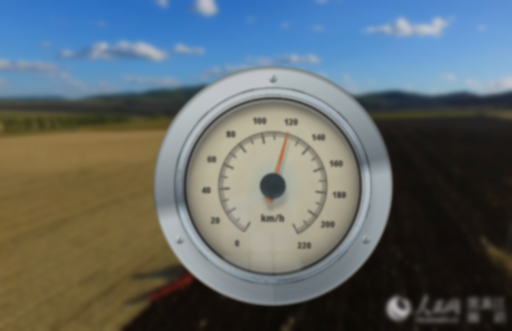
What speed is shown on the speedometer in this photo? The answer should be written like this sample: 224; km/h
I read 120; km/h
